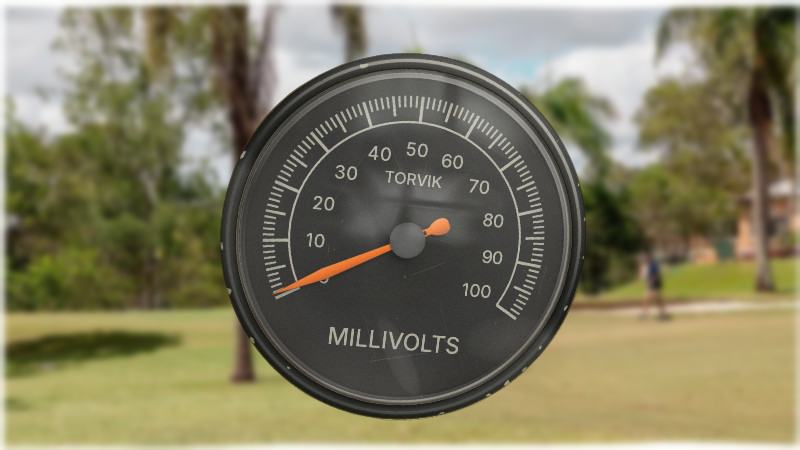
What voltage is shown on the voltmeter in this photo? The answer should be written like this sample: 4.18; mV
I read 1; mV
